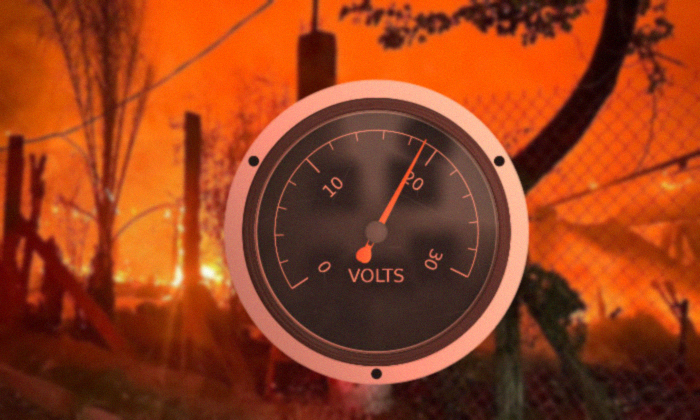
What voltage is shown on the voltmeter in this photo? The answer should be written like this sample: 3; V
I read 19; V
